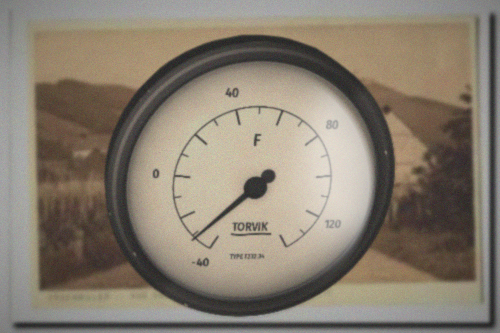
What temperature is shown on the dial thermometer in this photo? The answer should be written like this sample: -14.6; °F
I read -30; °F
